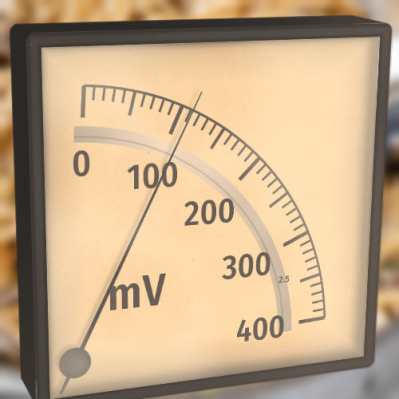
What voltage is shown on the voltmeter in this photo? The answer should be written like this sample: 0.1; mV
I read 110; mV
